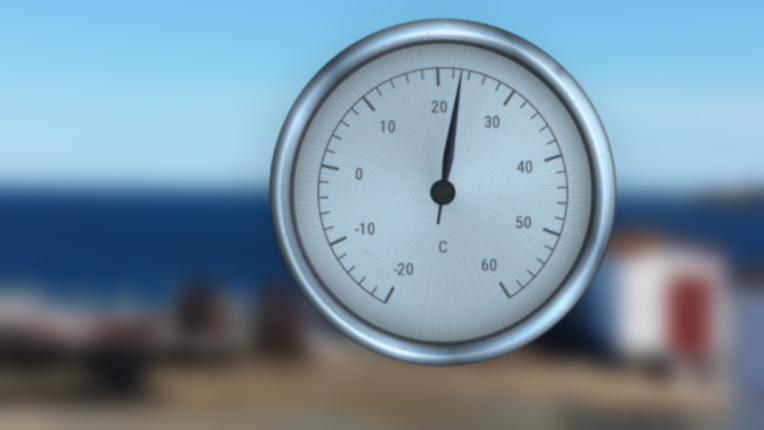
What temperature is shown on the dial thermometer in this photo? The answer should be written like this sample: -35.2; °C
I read 23; °C
